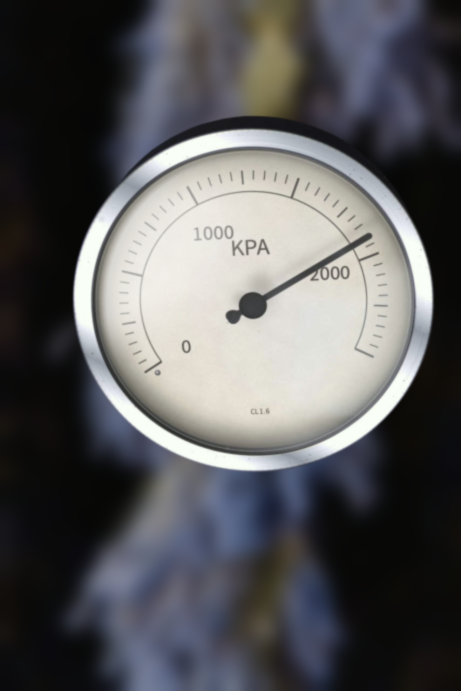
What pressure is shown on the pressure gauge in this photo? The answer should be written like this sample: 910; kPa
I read 1900; kPa
